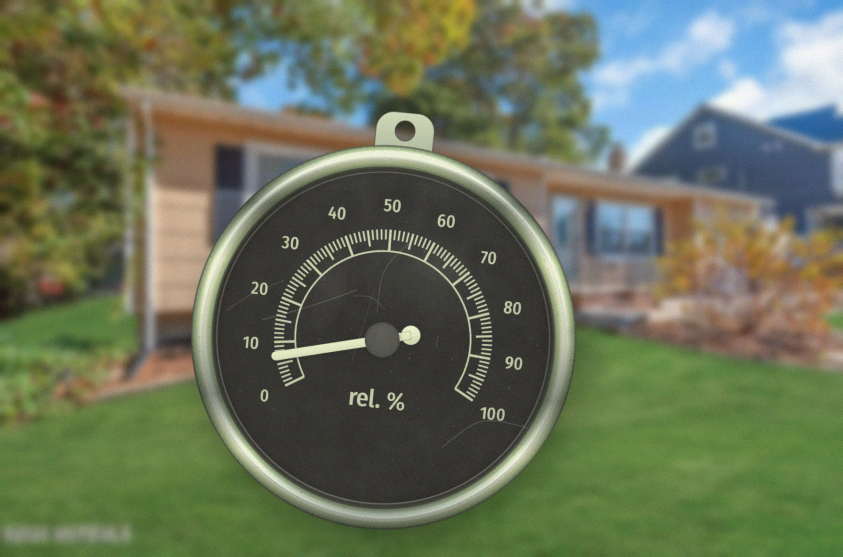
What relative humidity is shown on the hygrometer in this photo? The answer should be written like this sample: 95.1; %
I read 7; %
